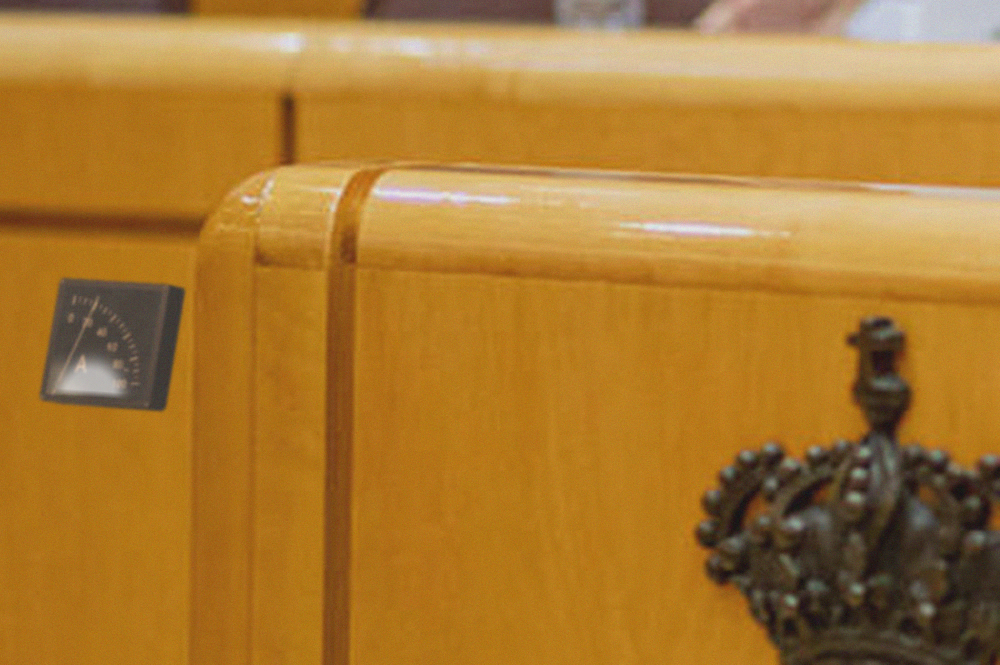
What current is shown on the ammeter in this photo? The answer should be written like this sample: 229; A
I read 20; A
